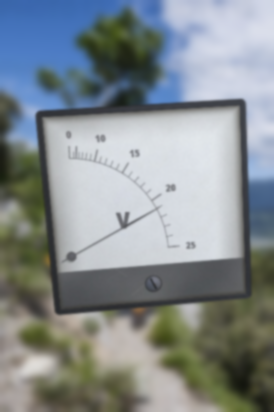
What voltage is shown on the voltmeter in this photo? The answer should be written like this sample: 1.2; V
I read 21; V
